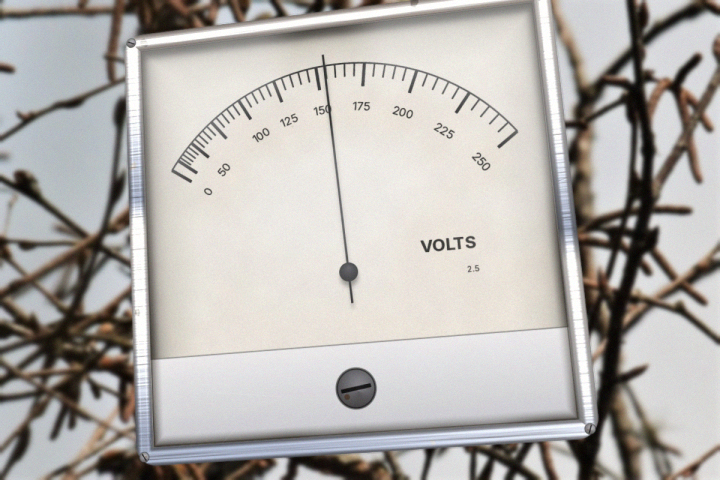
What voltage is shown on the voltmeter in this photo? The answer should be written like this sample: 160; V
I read 155; V
